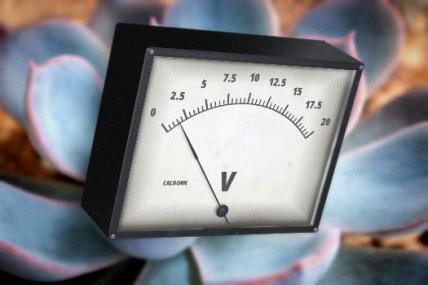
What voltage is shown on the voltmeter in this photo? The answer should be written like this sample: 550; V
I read 1.5; V
